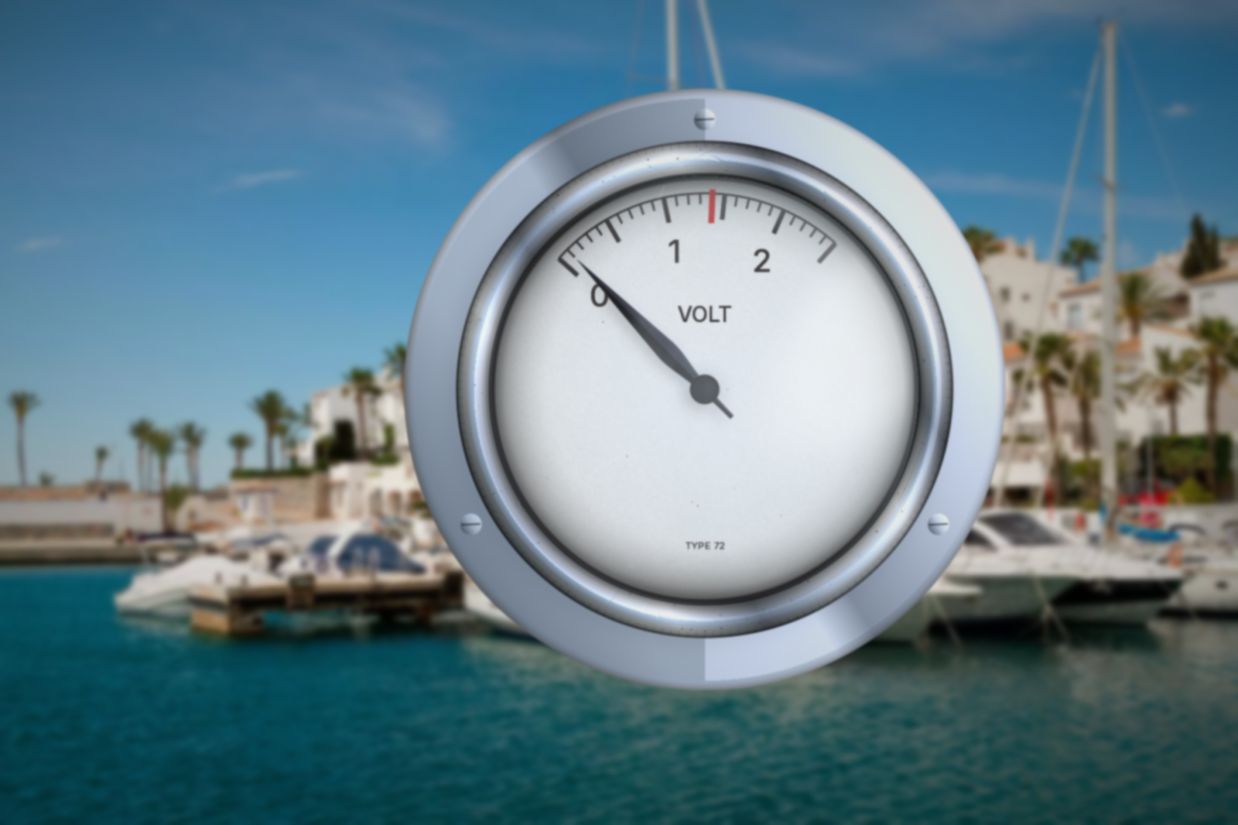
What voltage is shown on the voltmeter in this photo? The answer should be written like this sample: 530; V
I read 0.1; V
